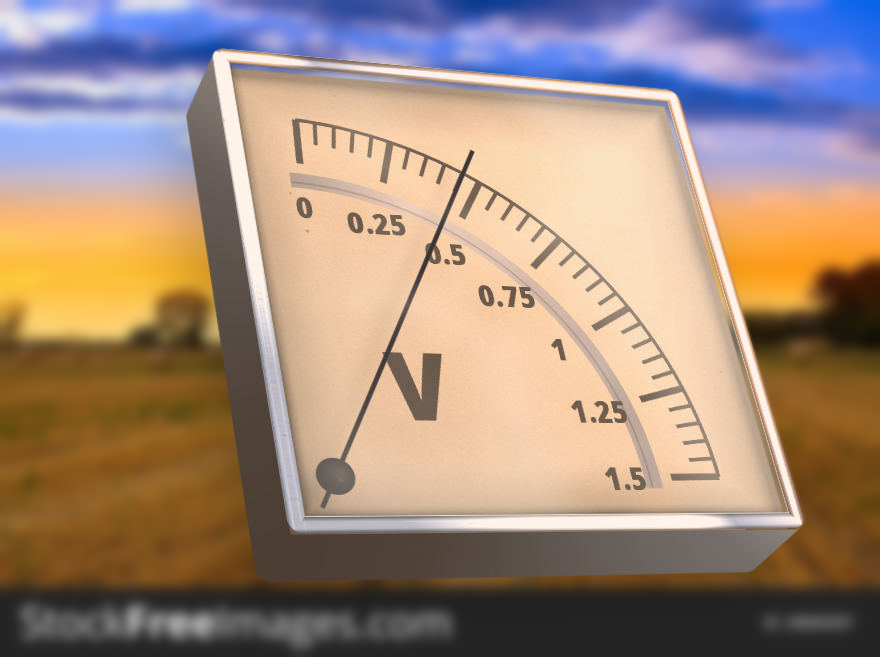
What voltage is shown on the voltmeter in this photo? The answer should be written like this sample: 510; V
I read 0.45; V
